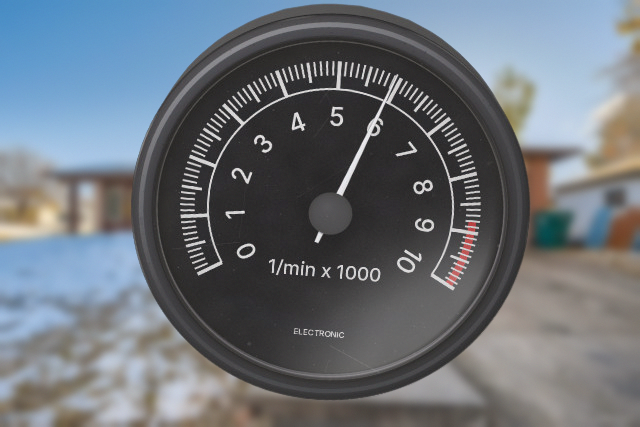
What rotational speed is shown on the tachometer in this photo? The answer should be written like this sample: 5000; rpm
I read 5900; rpm
